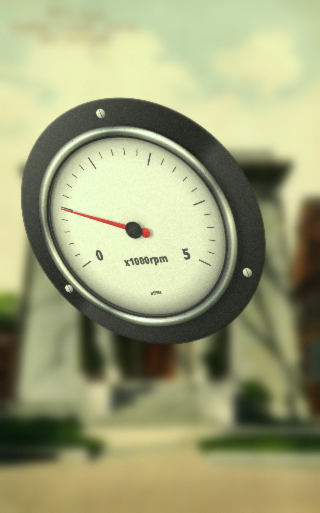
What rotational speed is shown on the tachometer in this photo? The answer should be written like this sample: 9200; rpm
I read 1000; rpm
